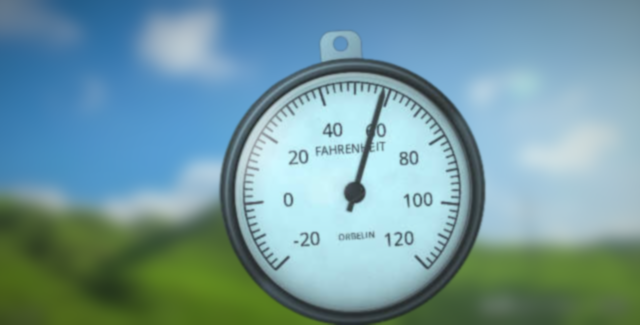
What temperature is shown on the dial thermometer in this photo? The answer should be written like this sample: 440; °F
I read 58; °F
